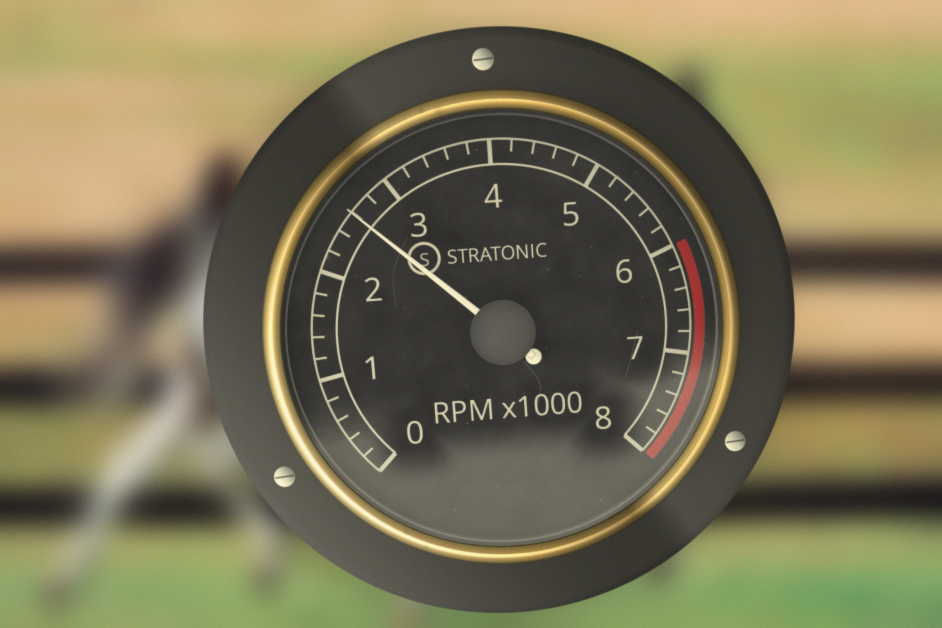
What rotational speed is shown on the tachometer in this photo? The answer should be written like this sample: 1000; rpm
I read 2600; rpm
